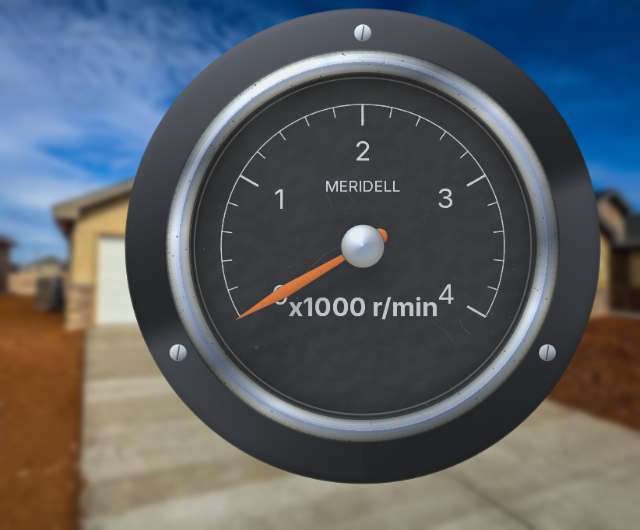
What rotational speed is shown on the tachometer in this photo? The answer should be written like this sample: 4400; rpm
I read 0; rpm
